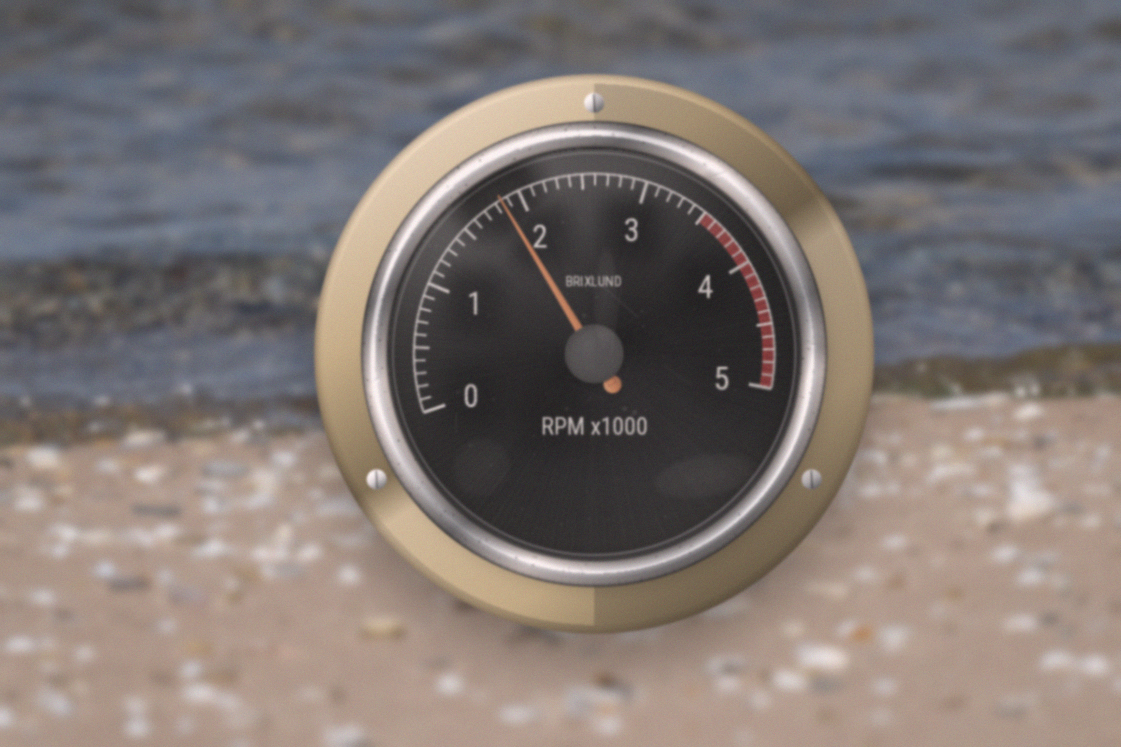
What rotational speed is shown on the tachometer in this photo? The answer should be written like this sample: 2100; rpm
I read 1850; rpm
